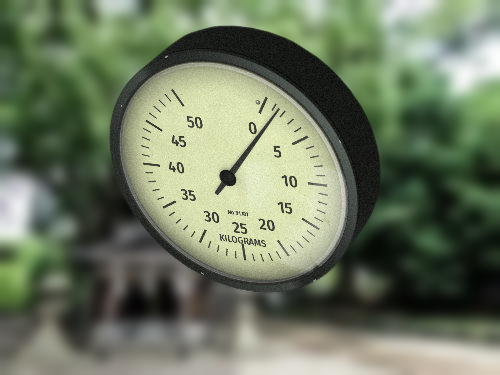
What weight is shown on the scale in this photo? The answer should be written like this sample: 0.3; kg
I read 1.5; kg
